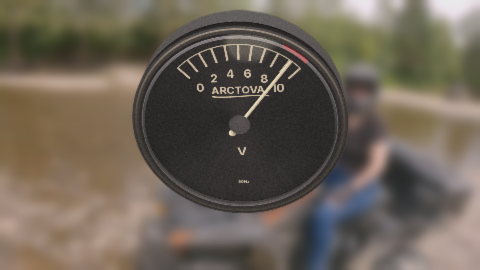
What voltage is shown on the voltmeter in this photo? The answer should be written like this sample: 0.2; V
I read 9; V
